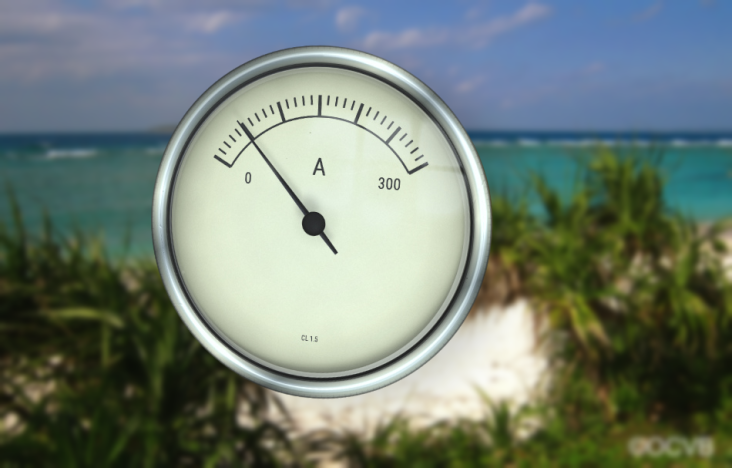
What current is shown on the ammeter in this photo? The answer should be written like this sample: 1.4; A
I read 50; A
